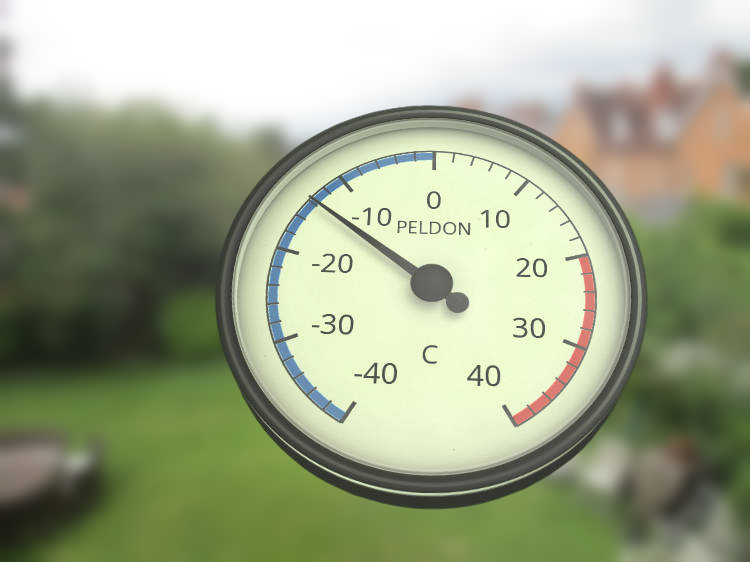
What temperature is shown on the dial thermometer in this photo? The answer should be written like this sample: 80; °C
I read -14; °C
